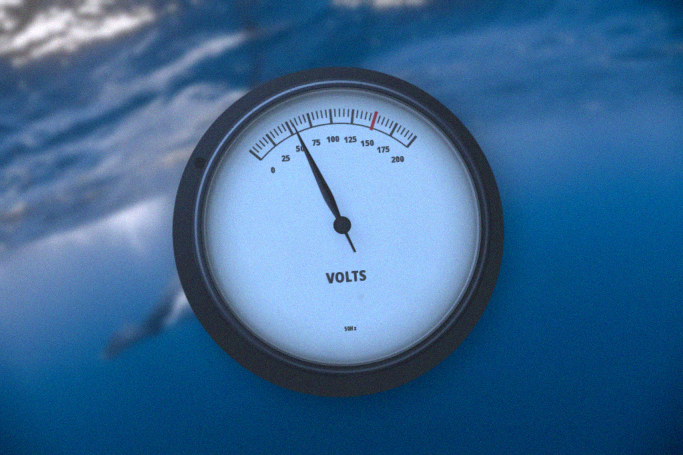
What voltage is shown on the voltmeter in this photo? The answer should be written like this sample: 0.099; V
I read 55; V
